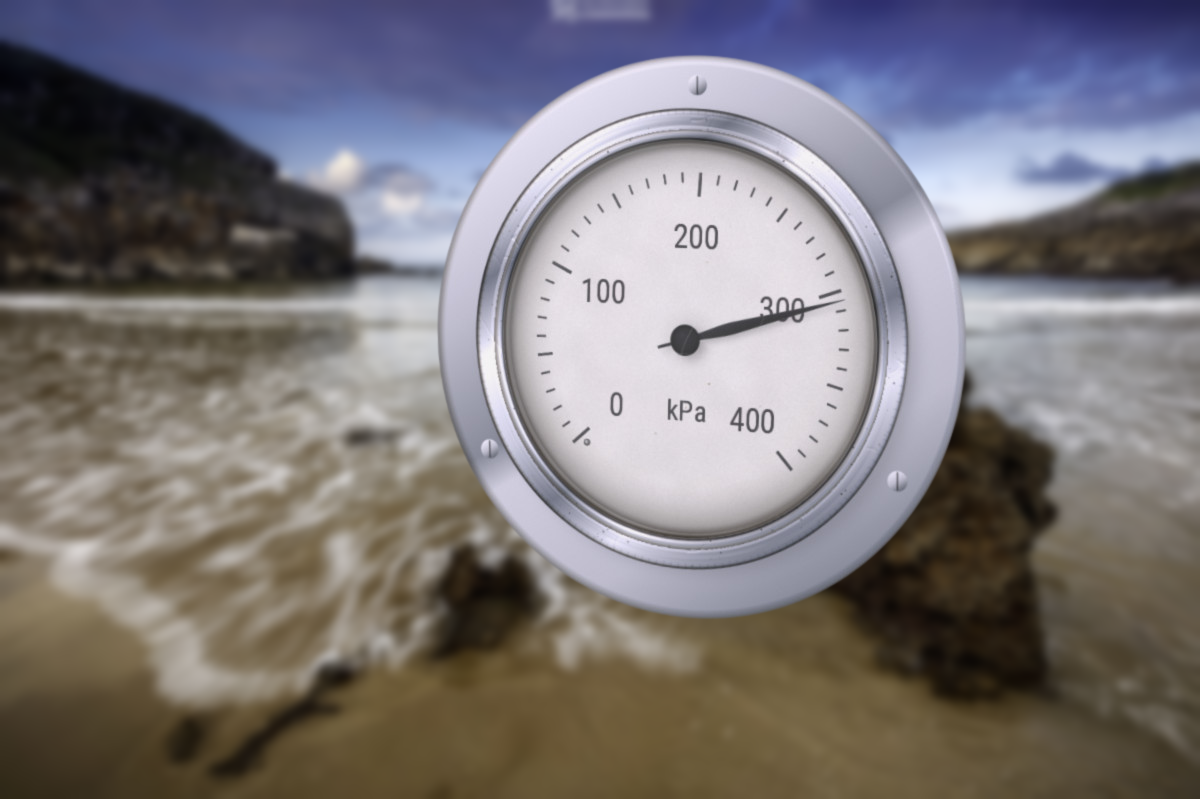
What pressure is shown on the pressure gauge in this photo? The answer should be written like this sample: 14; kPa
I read 305; kPa
